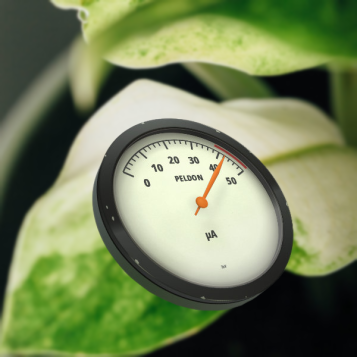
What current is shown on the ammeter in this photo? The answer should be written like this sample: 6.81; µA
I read 42; µA
